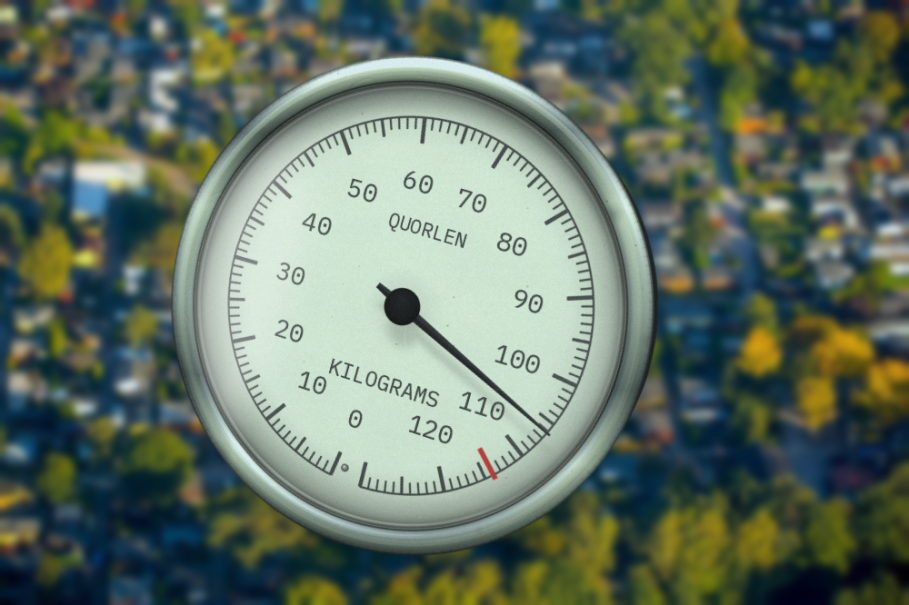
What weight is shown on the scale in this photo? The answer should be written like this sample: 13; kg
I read 106; kg
